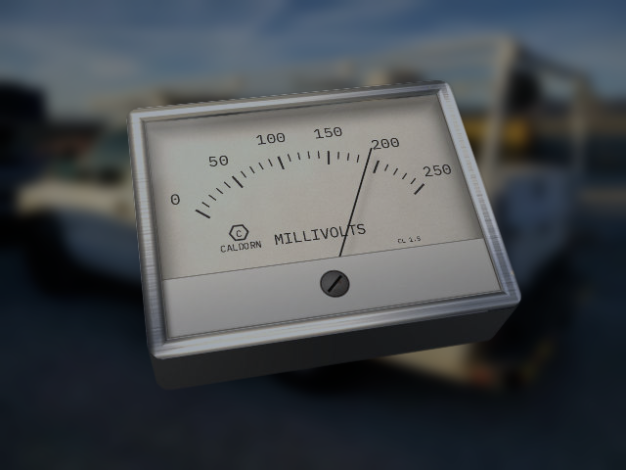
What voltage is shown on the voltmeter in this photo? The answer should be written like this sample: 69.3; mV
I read 190; mV
